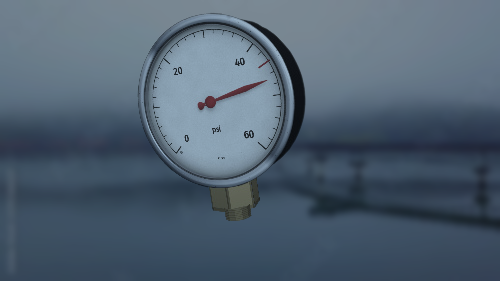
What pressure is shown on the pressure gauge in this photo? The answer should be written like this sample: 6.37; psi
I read 47; psi
